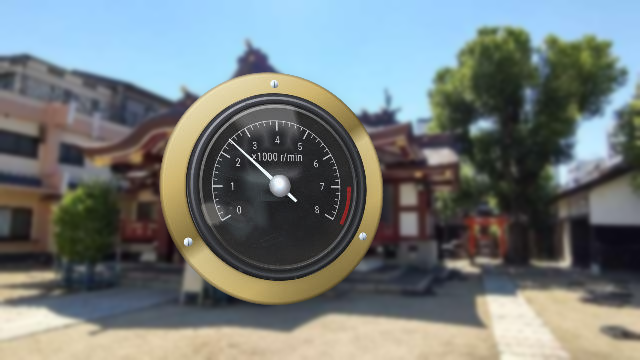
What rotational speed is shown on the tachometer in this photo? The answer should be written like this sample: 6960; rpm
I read 2400; rpm
